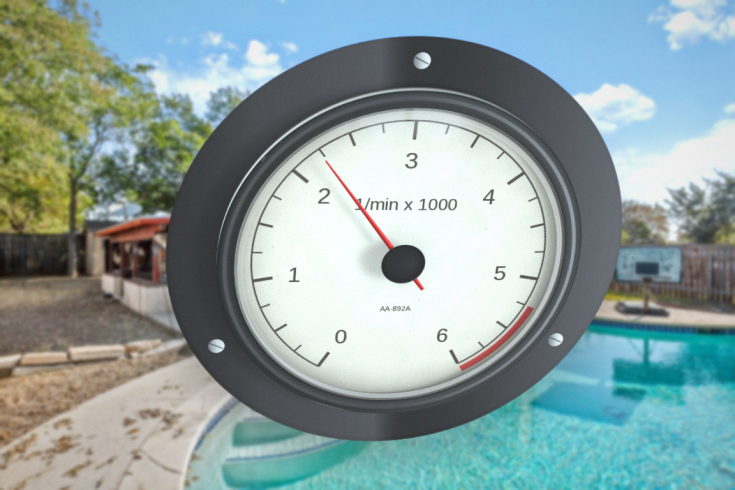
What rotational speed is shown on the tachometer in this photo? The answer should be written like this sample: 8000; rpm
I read 2250; rpm
